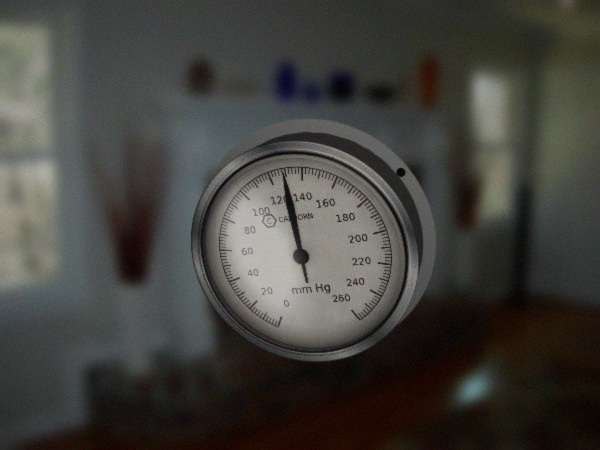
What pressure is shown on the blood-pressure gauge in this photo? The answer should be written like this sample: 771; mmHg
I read 130; mmHg
